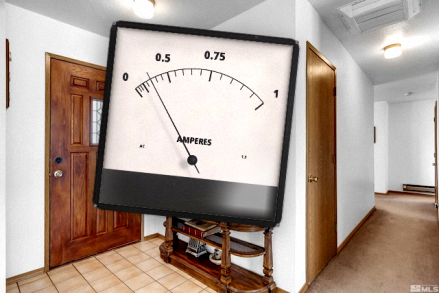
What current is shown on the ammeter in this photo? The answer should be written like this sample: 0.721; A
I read 0.35; A
